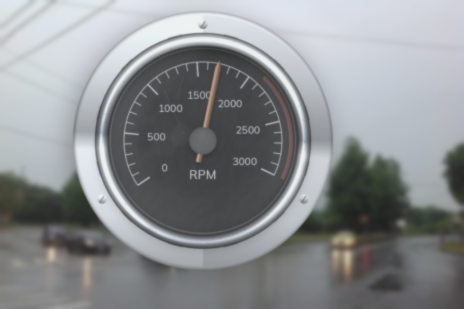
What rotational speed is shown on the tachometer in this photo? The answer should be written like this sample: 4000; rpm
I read 1700; rpm
